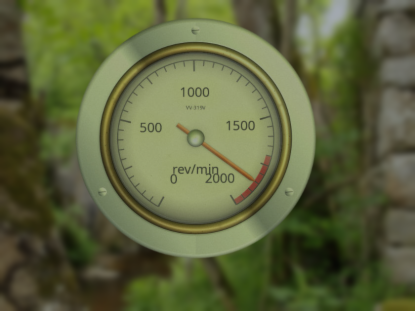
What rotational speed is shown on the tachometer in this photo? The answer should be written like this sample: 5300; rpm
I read 1850; rpm
